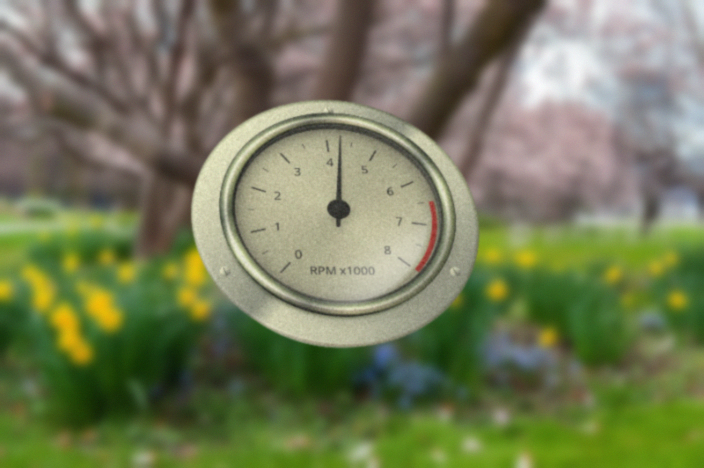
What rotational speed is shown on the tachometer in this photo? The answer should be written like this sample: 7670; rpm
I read 4250; rpm
